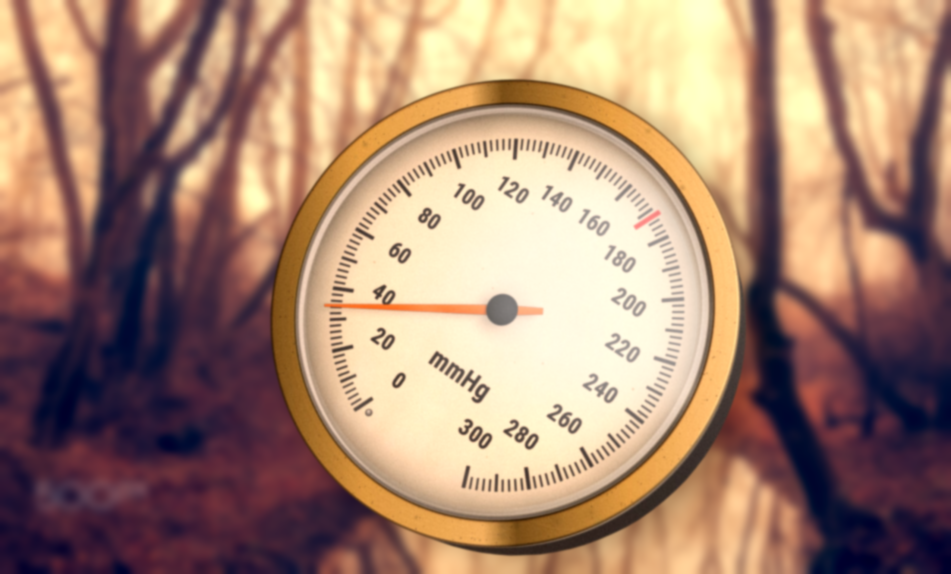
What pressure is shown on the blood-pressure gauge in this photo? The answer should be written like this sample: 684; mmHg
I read 34; mmHg
